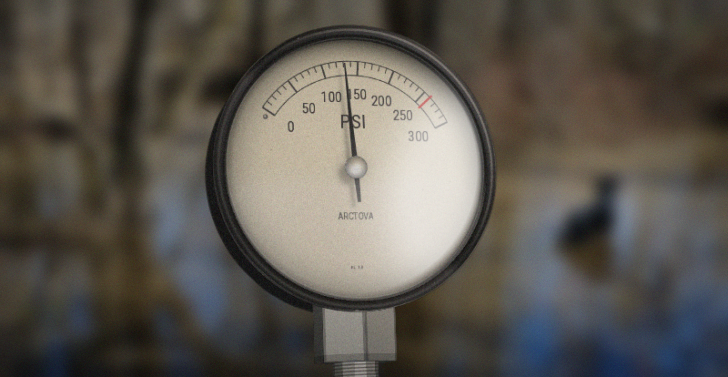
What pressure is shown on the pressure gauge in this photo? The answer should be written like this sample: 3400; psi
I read 130; psi
